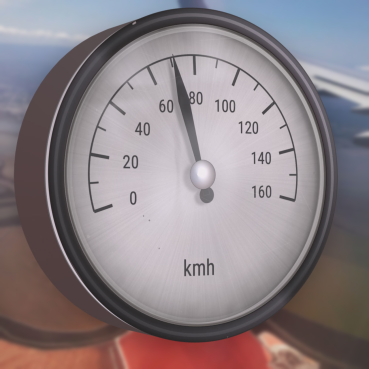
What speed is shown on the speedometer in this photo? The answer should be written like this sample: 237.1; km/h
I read 70; km/h
